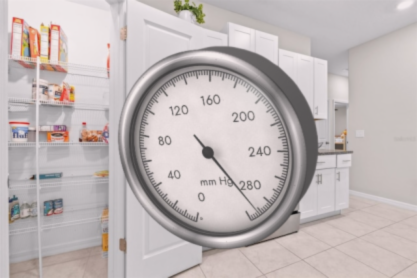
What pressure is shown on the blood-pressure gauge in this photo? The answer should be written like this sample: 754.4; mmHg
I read 290; mmHg
